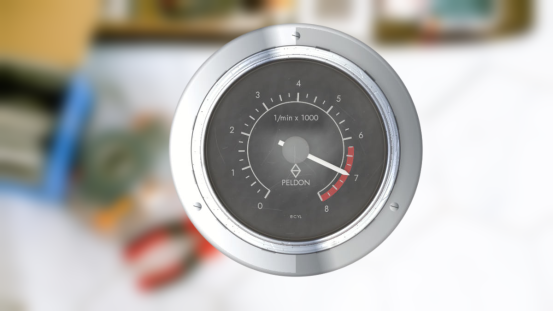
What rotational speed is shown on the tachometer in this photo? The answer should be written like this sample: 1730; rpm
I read 7000; rpm
